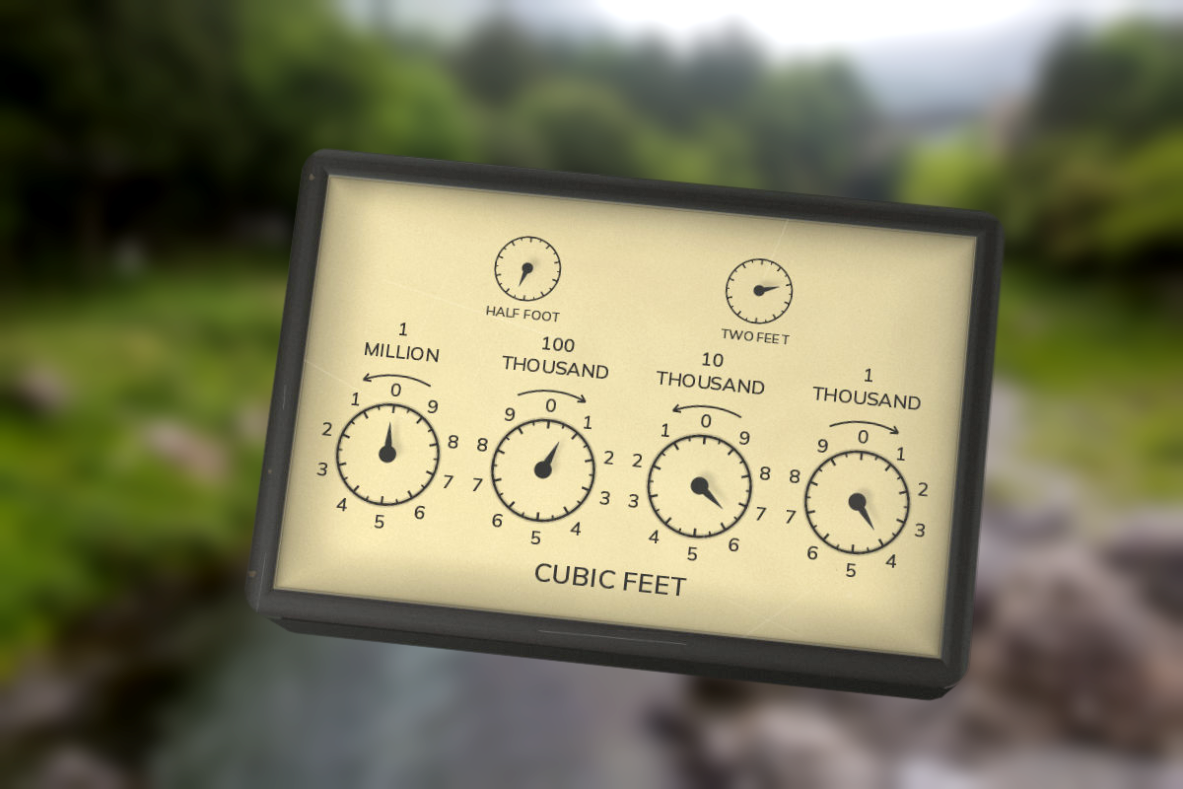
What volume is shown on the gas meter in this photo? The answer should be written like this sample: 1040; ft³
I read 6400; ft³
